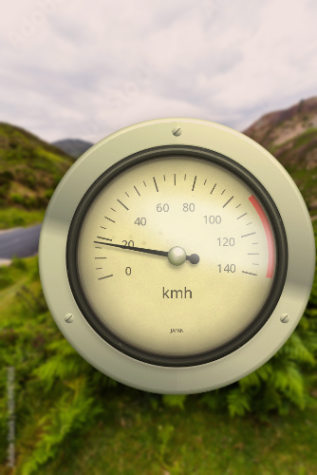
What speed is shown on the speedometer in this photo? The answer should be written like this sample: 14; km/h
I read 17.5; km/h
